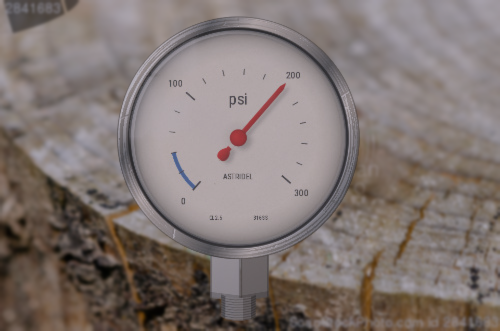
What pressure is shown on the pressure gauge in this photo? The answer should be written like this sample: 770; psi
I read 200; psi
